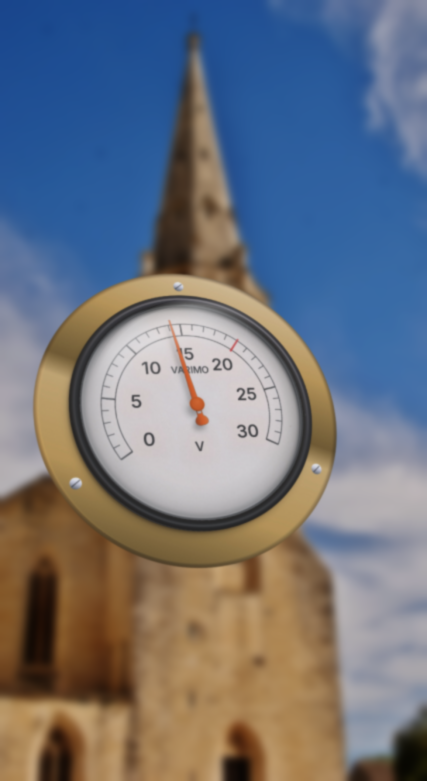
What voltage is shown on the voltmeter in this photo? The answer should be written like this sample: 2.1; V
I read 14; V
